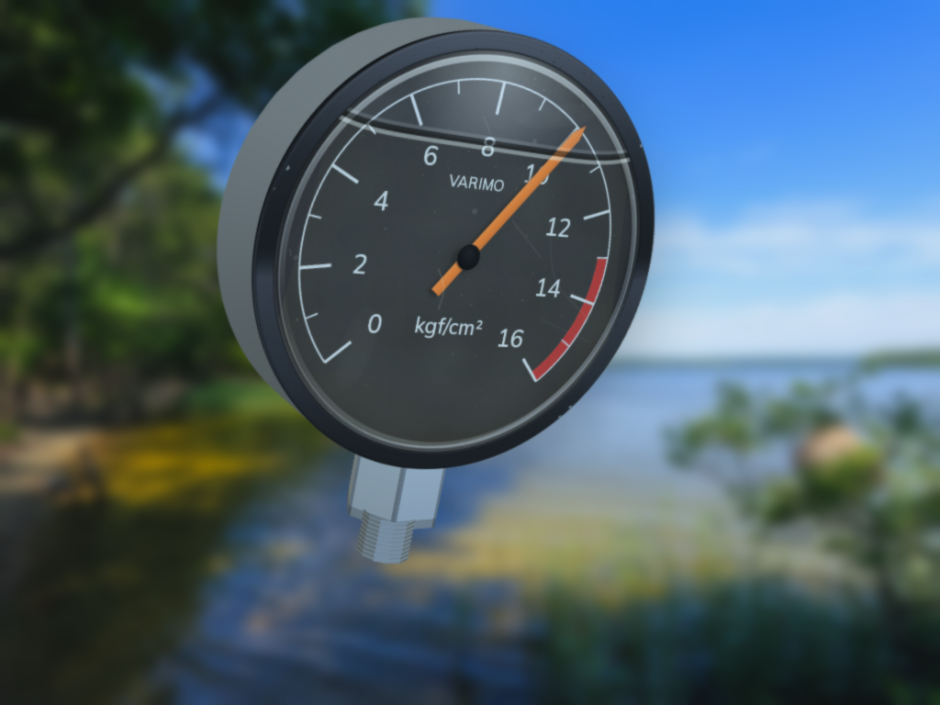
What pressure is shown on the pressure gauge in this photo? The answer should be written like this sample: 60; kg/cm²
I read 10; kg/cm²
